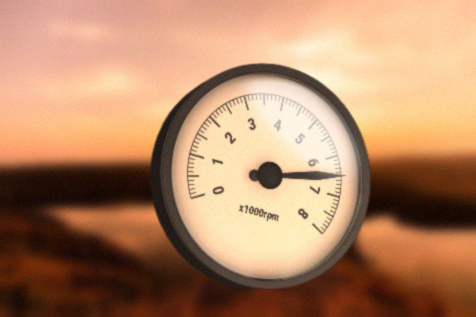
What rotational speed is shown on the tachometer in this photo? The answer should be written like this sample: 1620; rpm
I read 6500; rpm
